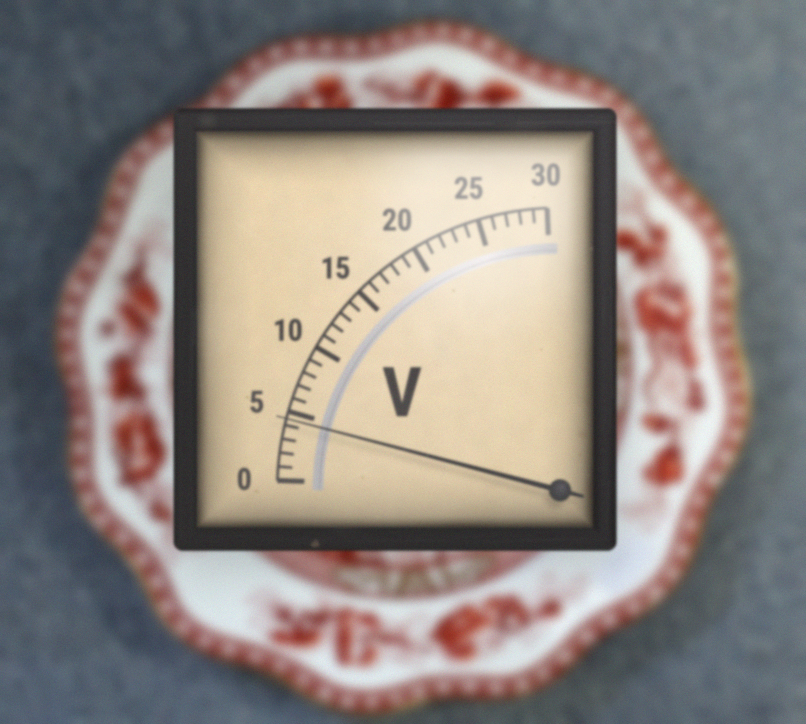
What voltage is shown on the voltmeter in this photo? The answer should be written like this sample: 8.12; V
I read 4.5; V
